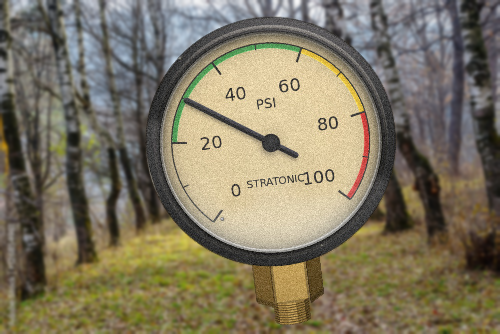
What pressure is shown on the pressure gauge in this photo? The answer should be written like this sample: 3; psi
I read 30; psi
